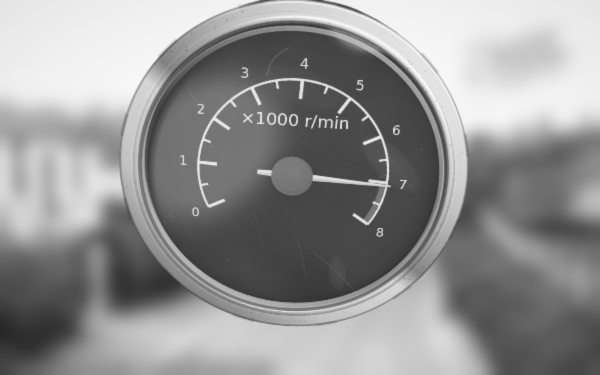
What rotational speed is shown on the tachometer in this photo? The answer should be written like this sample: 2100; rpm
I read 7000; rpm
